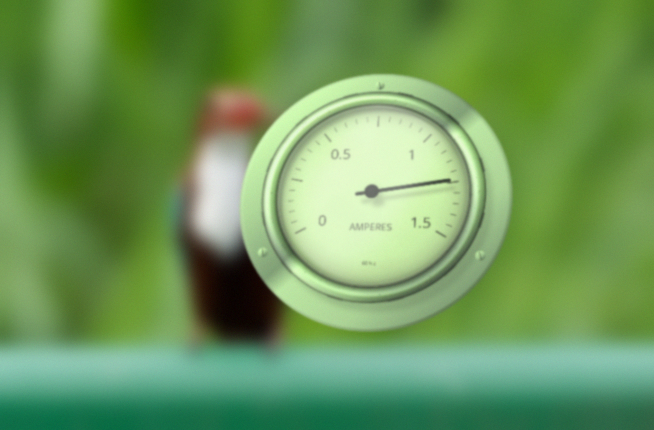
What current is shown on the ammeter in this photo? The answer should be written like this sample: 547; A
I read 1.25; A
